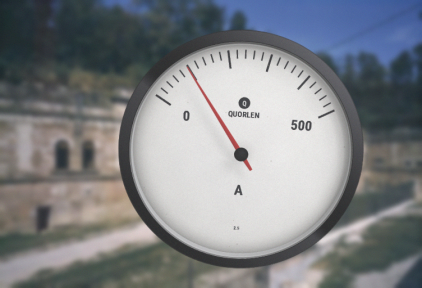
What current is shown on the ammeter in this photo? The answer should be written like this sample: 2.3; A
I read 100; A
